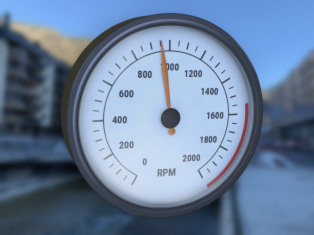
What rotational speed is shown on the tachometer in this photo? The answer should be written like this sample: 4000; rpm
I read 950; rpm
